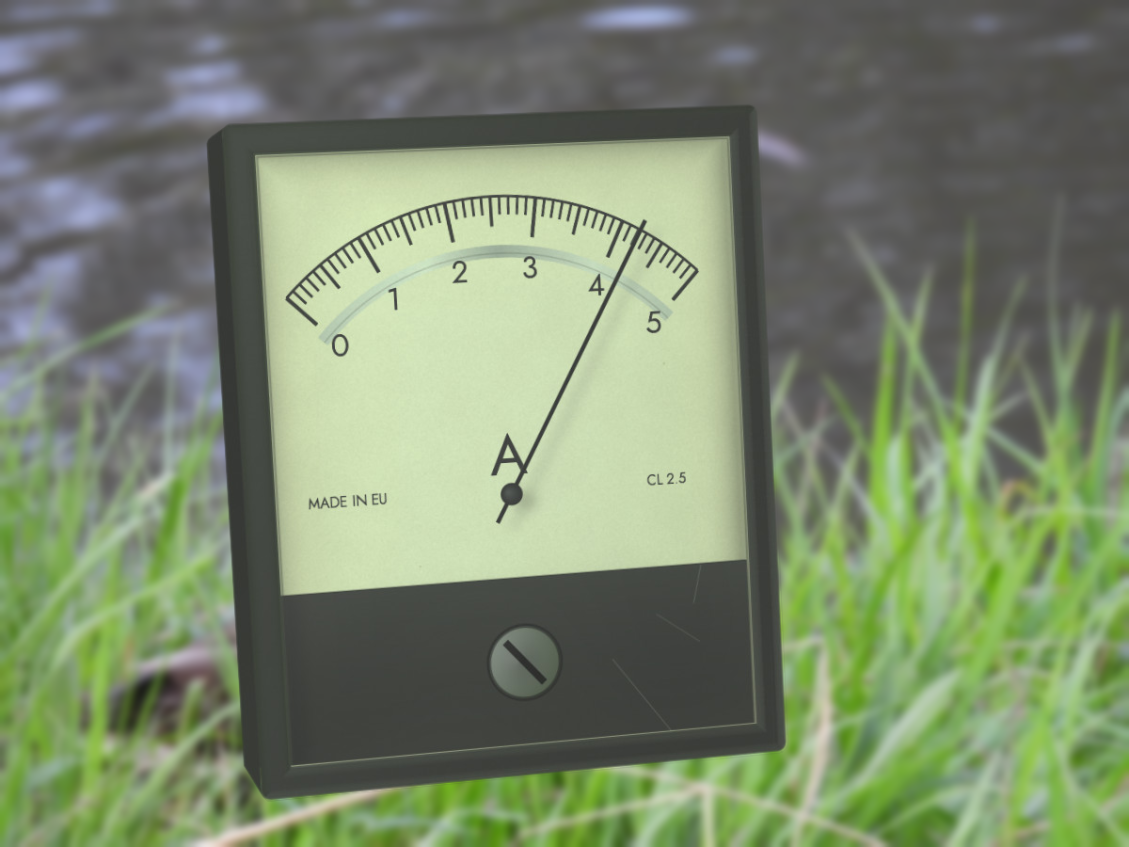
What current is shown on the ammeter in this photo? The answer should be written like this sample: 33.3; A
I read 4.2; A
